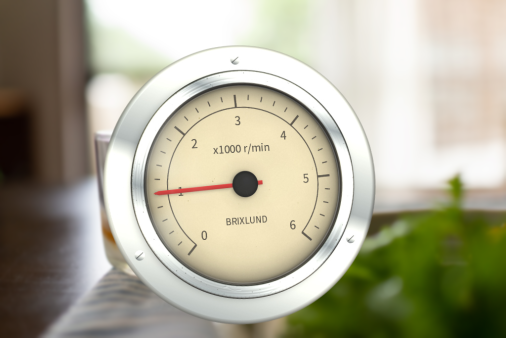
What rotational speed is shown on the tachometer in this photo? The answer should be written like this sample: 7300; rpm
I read 1000; rpm
